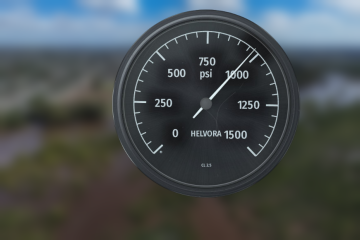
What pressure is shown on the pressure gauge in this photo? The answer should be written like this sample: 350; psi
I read 975; psi
